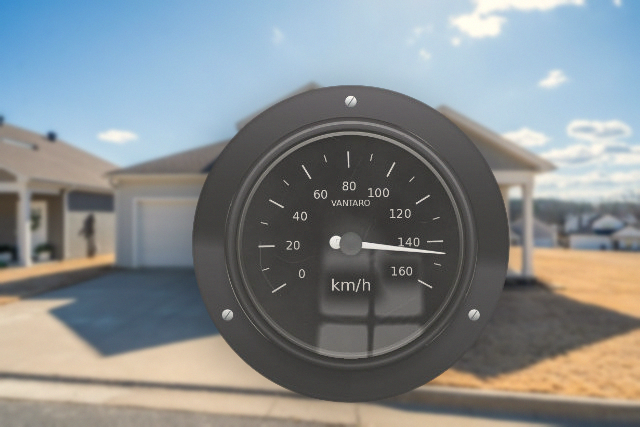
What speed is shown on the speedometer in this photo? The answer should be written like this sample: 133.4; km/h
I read 145; km/h
